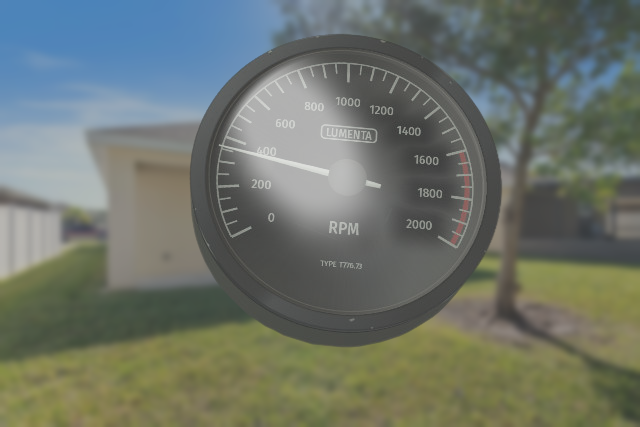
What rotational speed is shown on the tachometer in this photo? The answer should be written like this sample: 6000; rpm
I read 350; rpm
